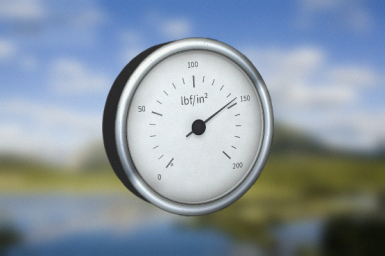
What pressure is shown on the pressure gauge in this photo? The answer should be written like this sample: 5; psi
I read 145; psi
